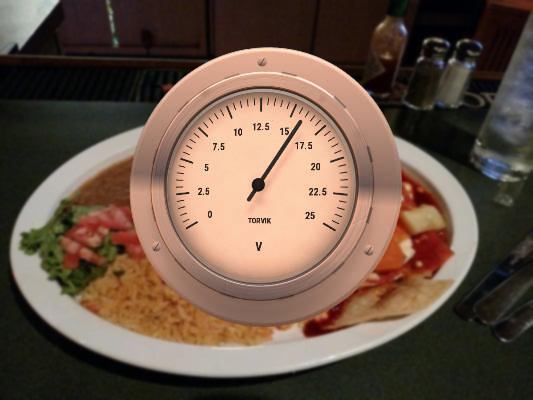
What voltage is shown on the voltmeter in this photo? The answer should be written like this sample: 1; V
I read 16; V
